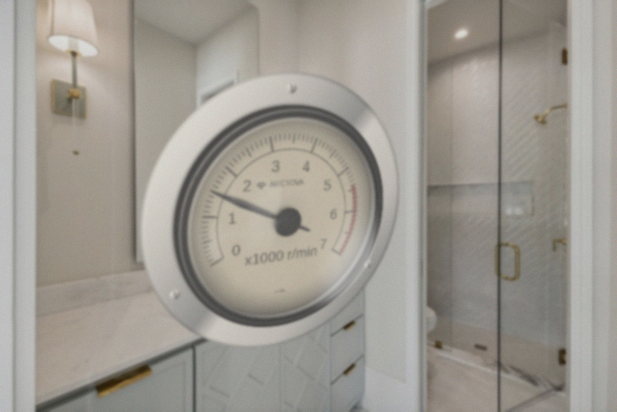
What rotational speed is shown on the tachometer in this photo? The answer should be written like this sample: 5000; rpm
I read 1500; rpm
